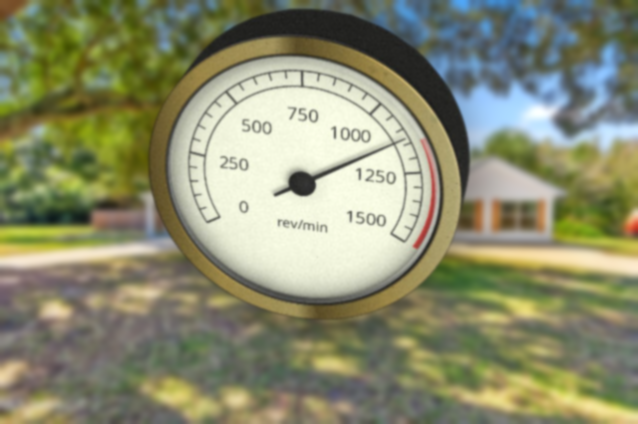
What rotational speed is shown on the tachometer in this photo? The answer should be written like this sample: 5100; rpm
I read 1125; rpm
